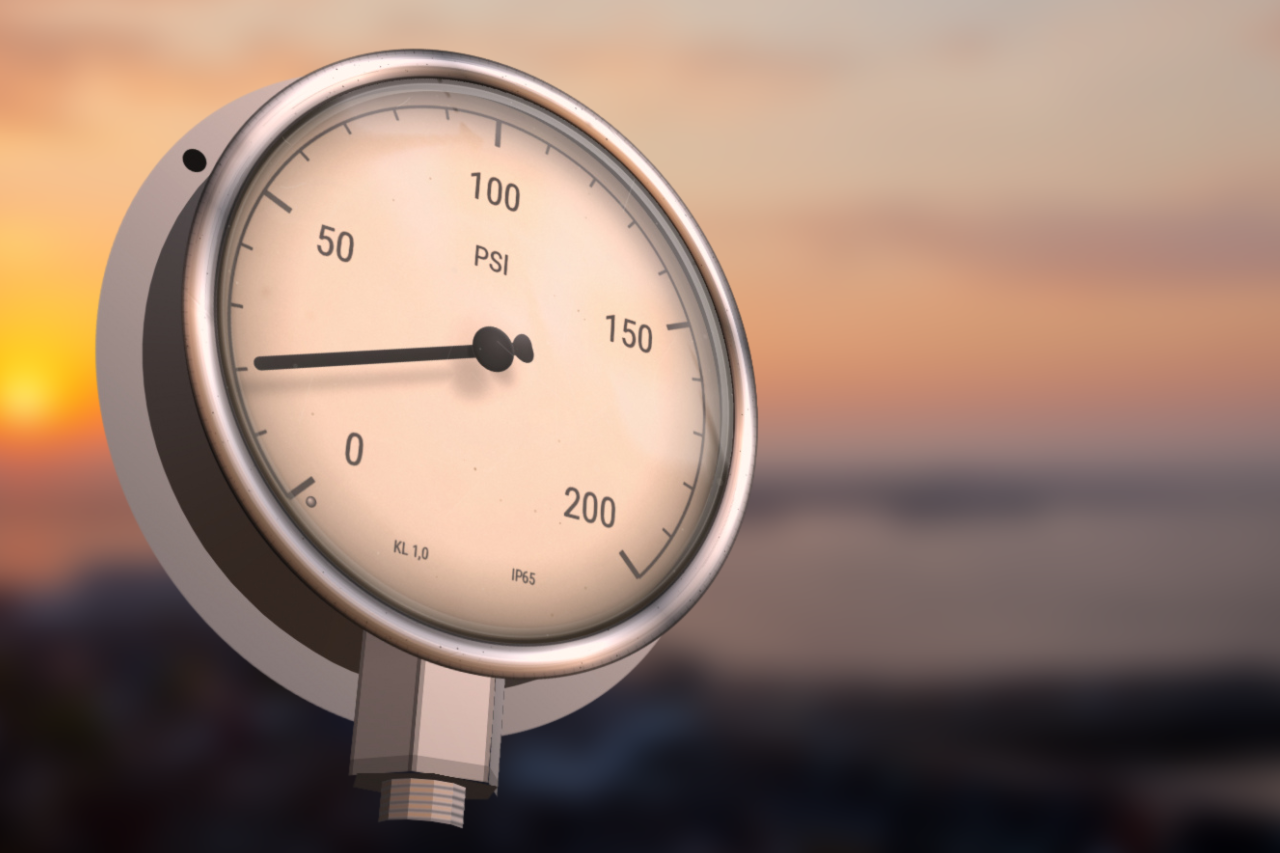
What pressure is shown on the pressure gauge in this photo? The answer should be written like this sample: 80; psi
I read 20; psi
